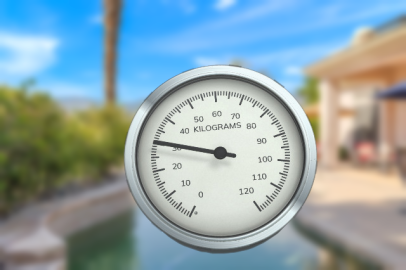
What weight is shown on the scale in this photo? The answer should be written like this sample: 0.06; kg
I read 30; kg
